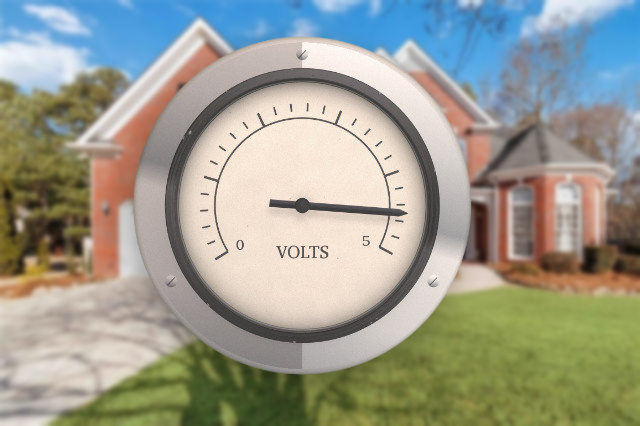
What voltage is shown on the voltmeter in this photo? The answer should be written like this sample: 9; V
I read 4.5; V
